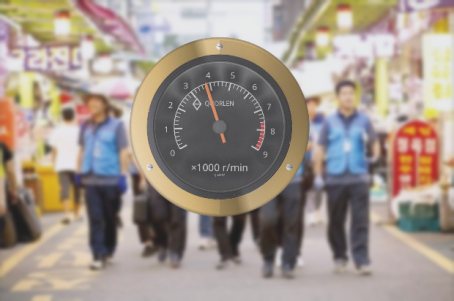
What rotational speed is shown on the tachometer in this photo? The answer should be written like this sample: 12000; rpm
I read 3800; rpm
